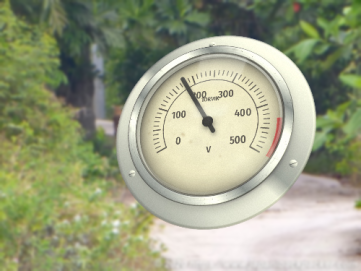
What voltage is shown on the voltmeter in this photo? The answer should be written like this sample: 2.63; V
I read 180; V
